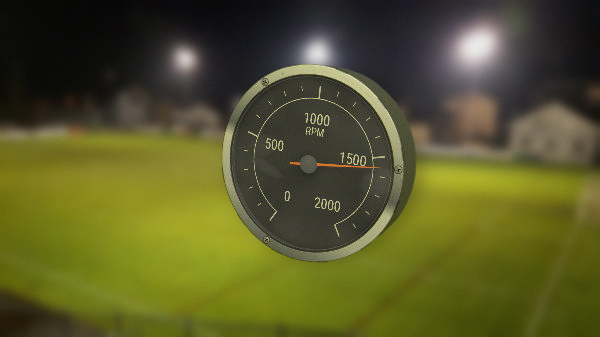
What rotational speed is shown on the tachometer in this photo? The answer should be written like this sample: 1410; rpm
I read 1550; rpm
